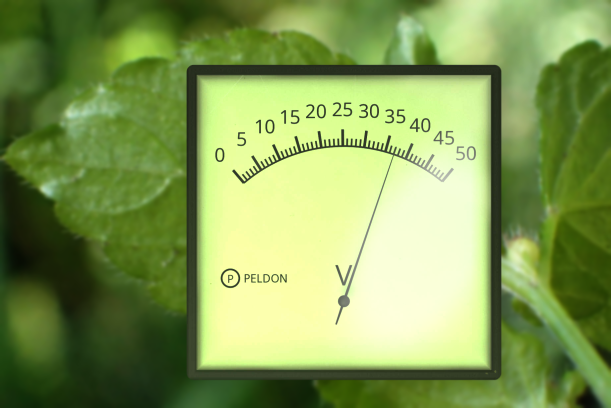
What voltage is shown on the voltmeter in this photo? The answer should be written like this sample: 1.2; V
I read 37; V
